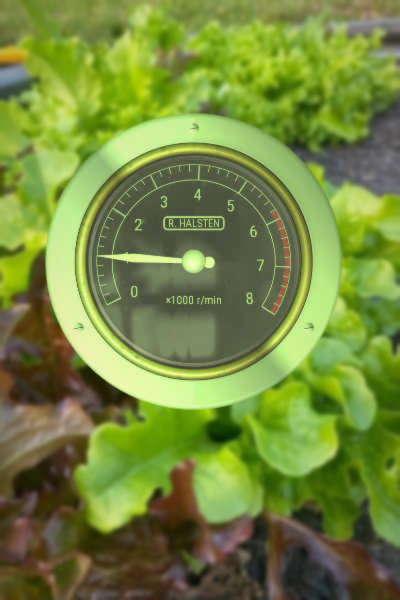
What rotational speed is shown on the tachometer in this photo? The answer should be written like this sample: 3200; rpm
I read 1000; rpm
